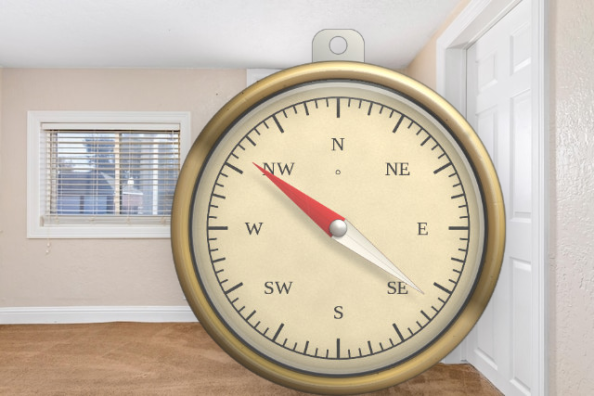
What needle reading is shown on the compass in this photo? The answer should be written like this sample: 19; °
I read 307.5; °
